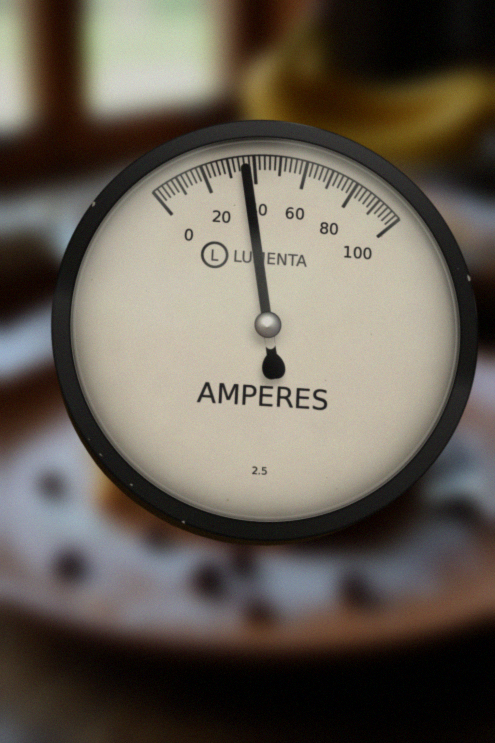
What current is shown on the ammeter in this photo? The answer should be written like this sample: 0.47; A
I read 36; A
